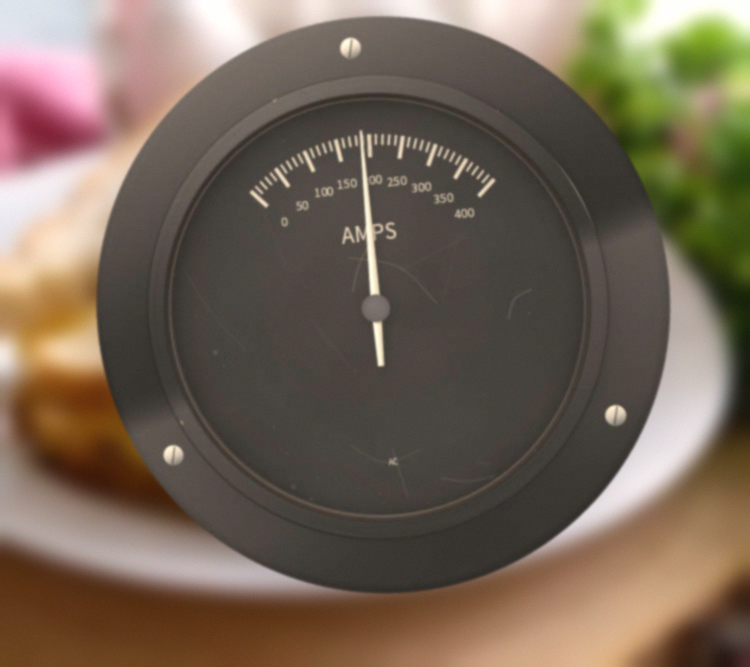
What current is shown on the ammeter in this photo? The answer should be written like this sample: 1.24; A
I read 190; A
